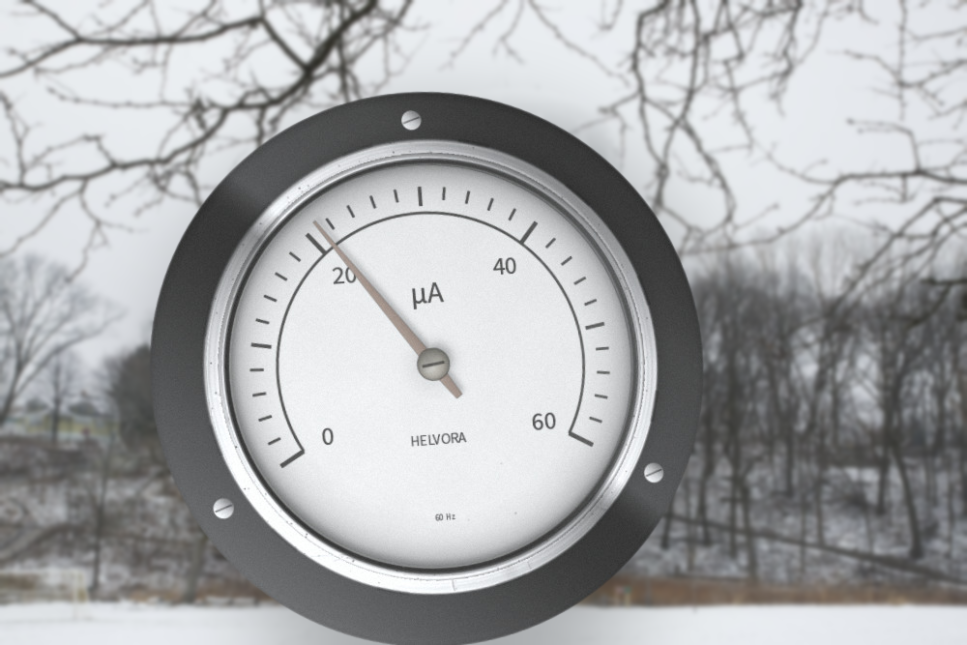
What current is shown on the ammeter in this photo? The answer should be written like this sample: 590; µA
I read 21; µA
